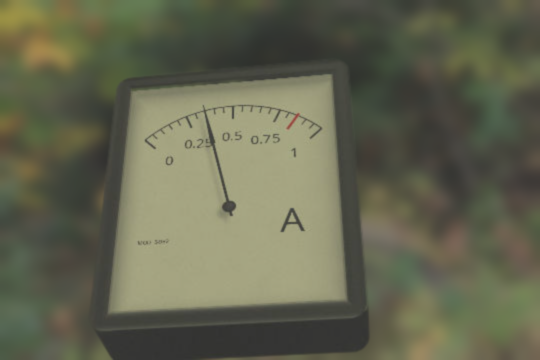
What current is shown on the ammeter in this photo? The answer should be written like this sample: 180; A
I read 0.35; A
